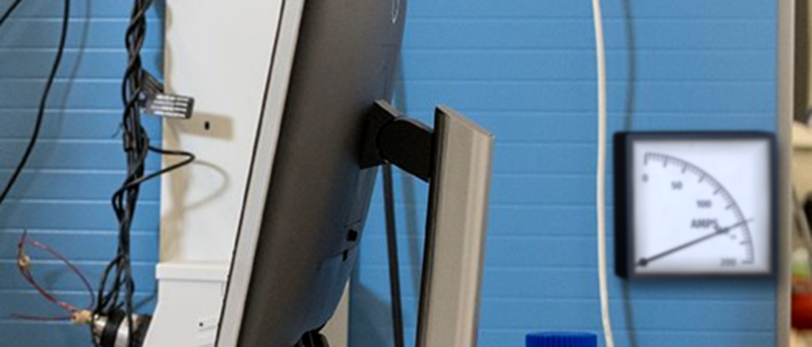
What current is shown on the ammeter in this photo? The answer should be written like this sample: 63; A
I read 150; A
